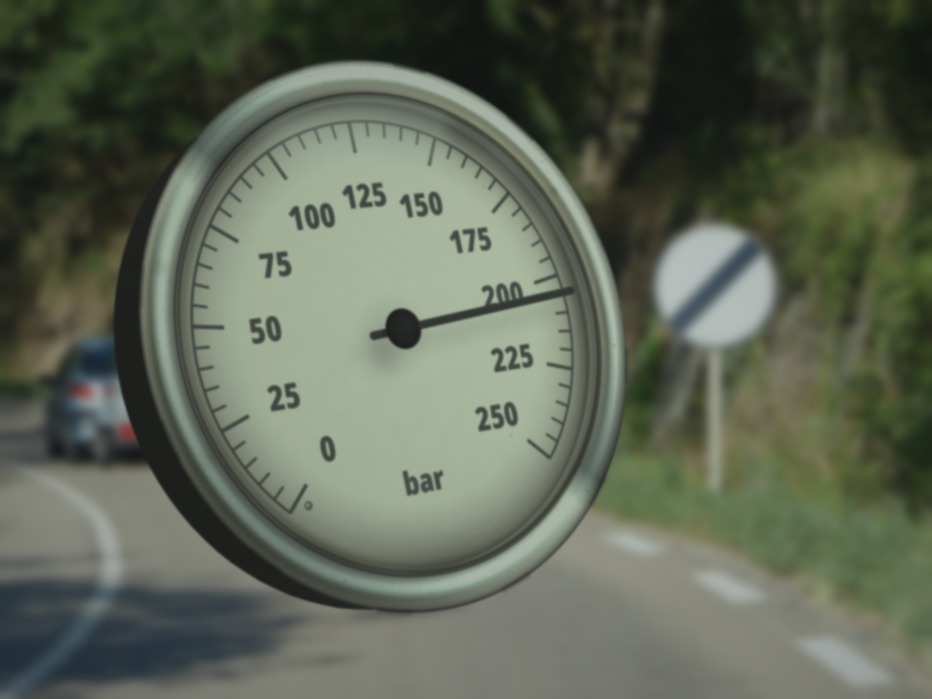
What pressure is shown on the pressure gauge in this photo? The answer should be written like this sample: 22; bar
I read 205; bar
